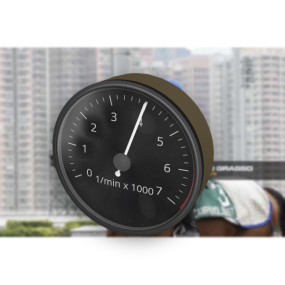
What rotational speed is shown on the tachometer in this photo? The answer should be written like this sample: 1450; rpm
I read 4000; rpm
